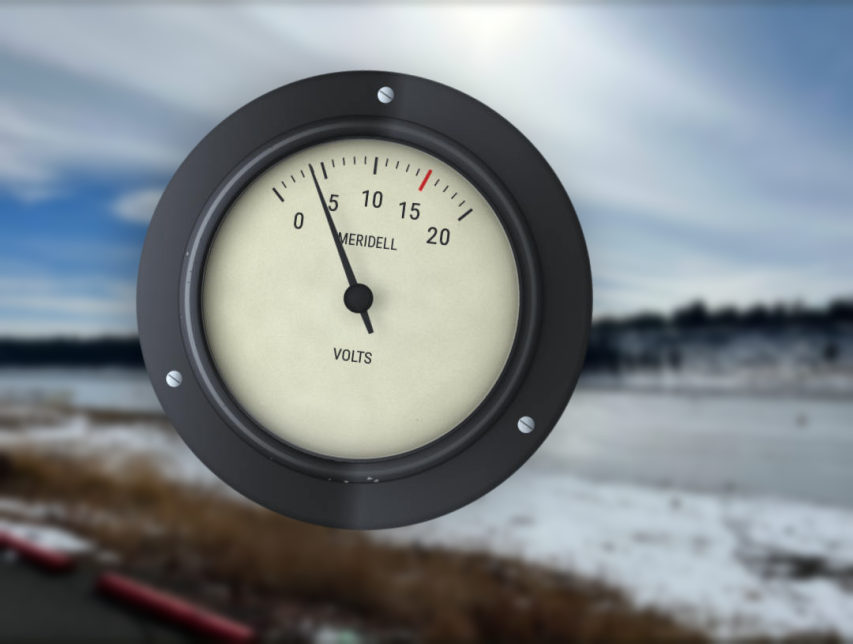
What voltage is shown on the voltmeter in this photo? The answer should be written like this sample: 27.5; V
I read 4; V
